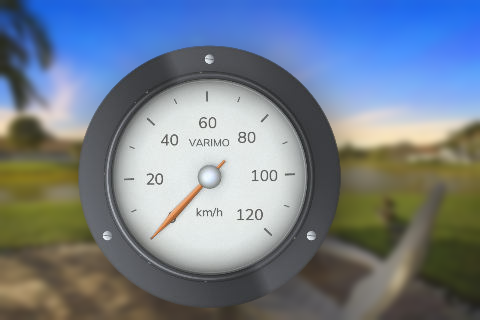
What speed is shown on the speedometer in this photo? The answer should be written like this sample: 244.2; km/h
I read 0; km/h
